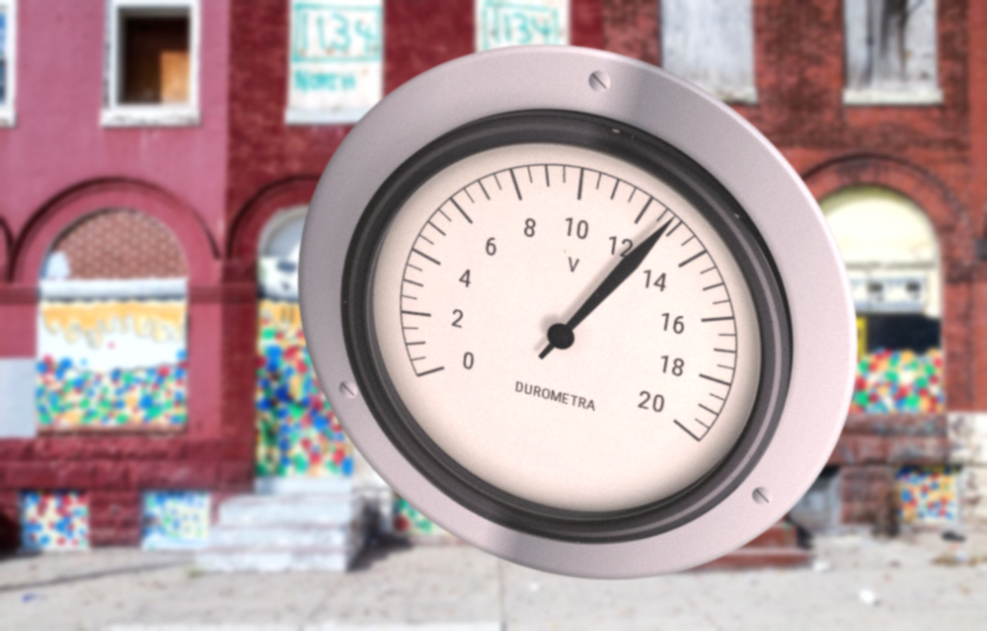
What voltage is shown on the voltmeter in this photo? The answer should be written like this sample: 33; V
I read 12.75; V
